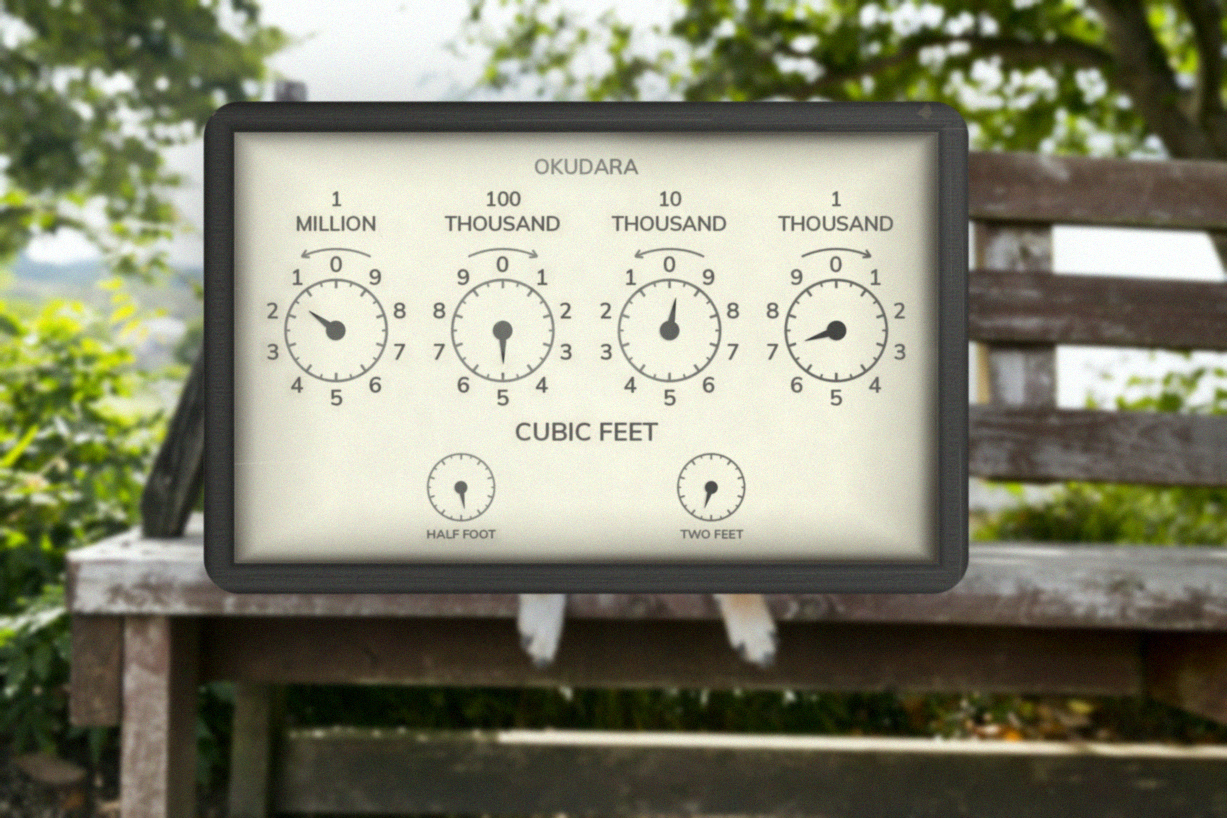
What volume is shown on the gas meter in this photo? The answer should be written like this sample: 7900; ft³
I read 149700; ft³
